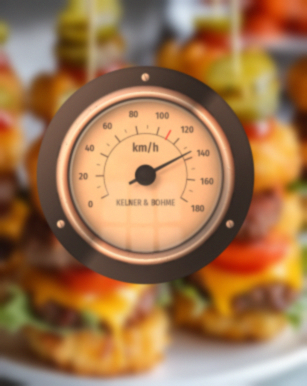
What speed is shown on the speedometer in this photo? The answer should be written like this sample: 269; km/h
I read 135; km/h
